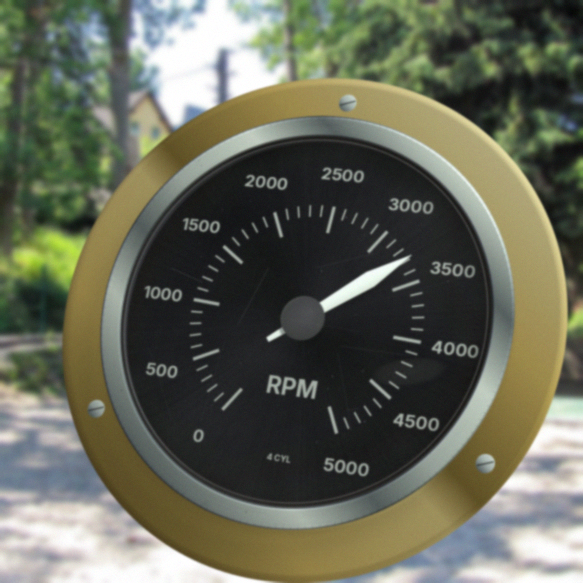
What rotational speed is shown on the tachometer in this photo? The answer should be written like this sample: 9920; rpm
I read 3300; rpm
